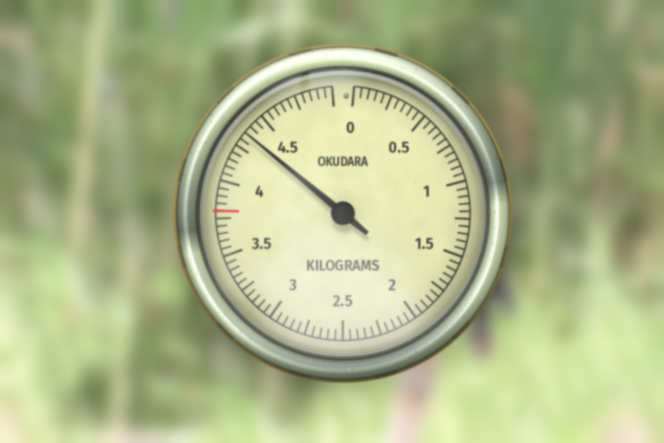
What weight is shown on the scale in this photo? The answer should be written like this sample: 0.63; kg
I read 4.35; kg
